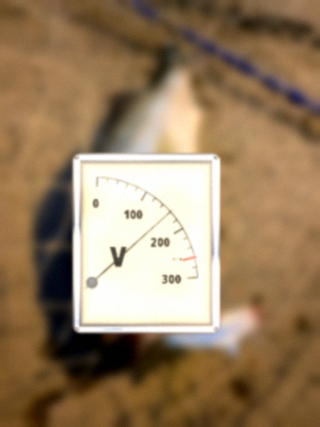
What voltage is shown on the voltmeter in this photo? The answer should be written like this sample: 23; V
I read 160; V
